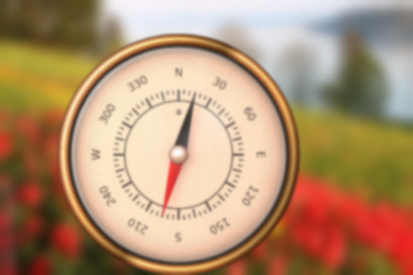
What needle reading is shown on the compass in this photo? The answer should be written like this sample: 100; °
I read 195; °
